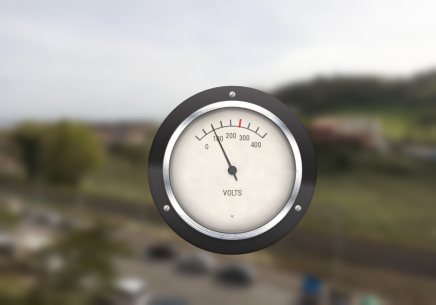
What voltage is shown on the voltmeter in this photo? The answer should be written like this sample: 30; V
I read 100; V
